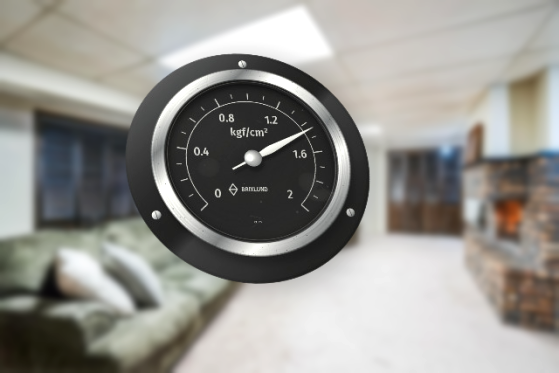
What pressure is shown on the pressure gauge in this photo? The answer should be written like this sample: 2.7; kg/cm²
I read 1.45; kg/cm²
